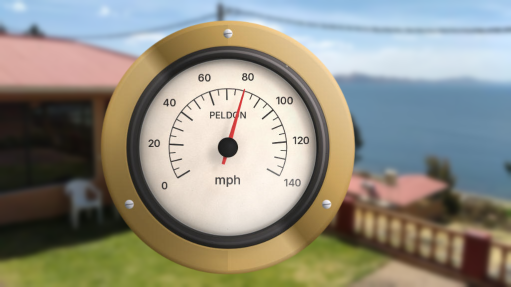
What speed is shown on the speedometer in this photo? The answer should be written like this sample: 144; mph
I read 80; mph
